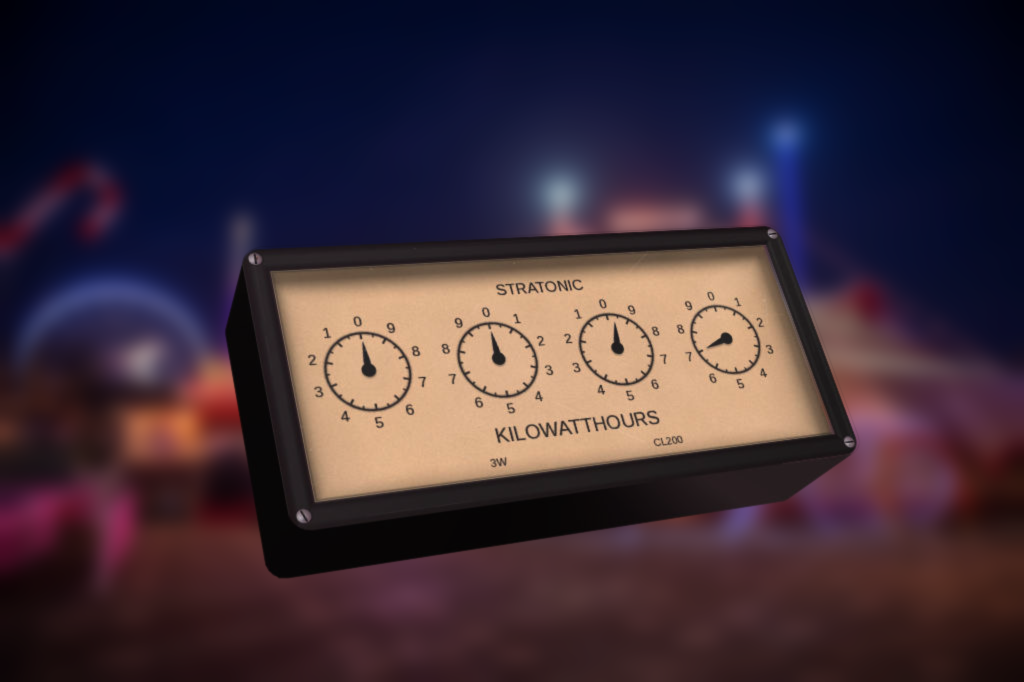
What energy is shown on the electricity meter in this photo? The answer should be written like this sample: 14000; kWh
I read 9997; kWh
